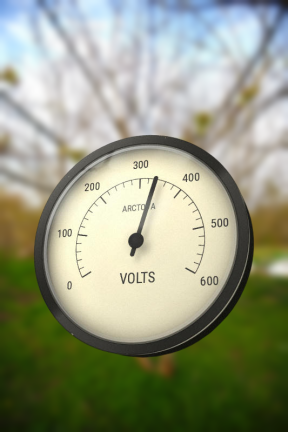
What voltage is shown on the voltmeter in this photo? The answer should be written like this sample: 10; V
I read 340; V
